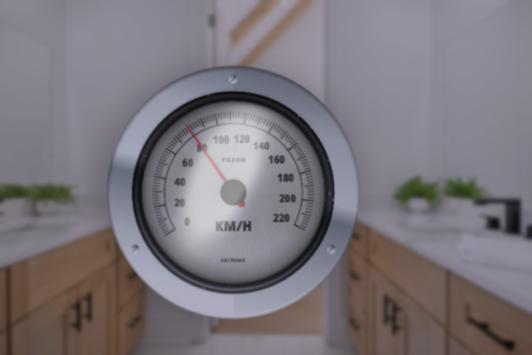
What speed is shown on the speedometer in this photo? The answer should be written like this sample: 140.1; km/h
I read 80; km/h
